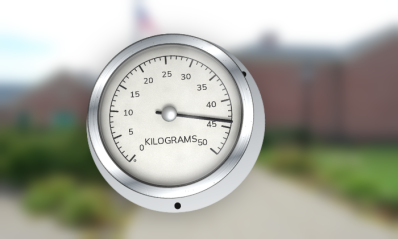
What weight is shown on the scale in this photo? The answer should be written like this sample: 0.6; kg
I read 44; kg
